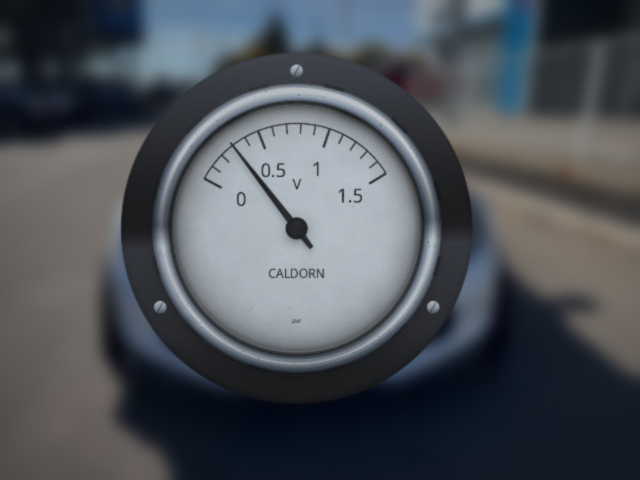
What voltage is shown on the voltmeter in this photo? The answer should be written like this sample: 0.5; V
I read 0.3; V
